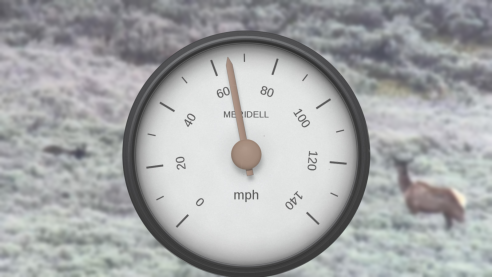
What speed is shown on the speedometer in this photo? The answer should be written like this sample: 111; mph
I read 65; mph
